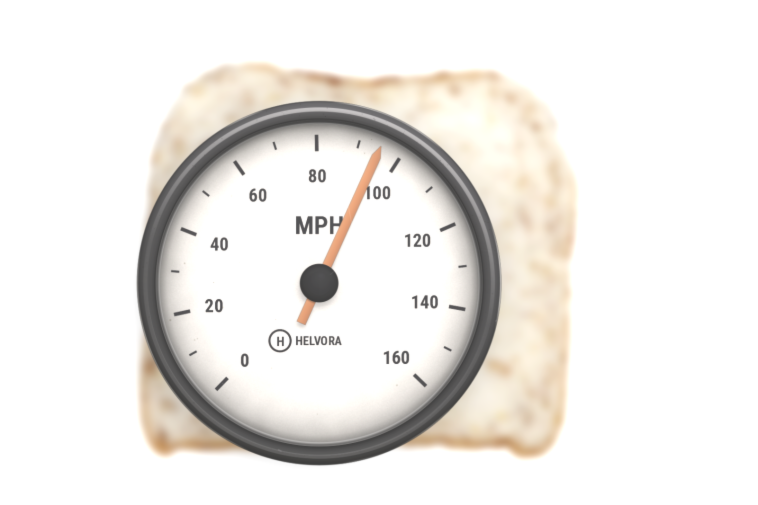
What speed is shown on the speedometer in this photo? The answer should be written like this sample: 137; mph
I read 95; mph
